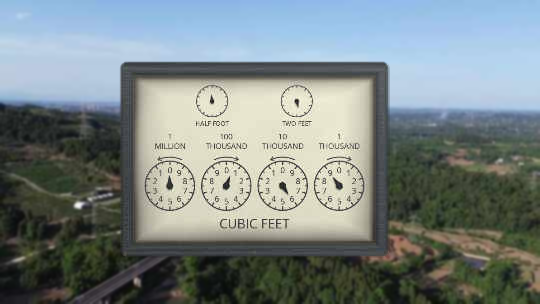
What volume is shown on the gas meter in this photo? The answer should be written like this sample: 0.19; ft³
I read 5900; ft³
